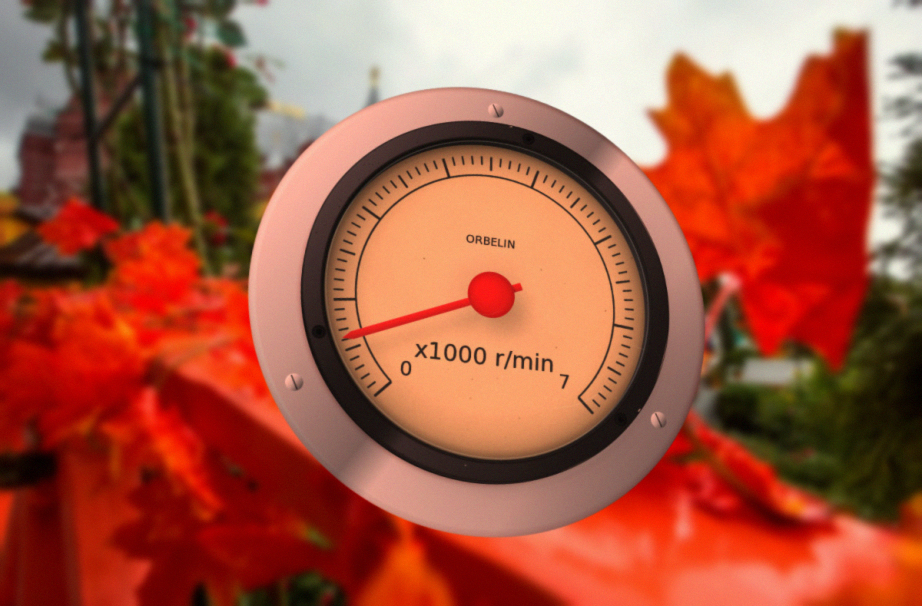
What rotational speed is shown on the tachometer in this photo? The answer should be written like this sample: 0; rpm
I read 600; rpm
